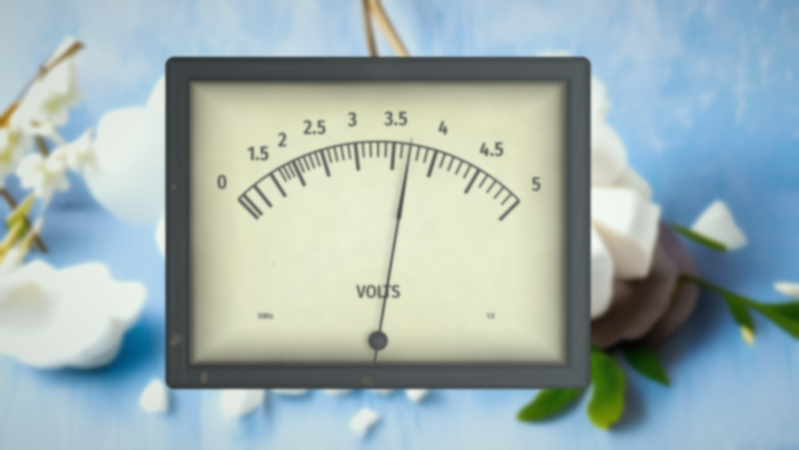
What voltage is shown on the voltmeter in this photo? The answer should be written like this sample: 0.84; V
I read 3.7; V
